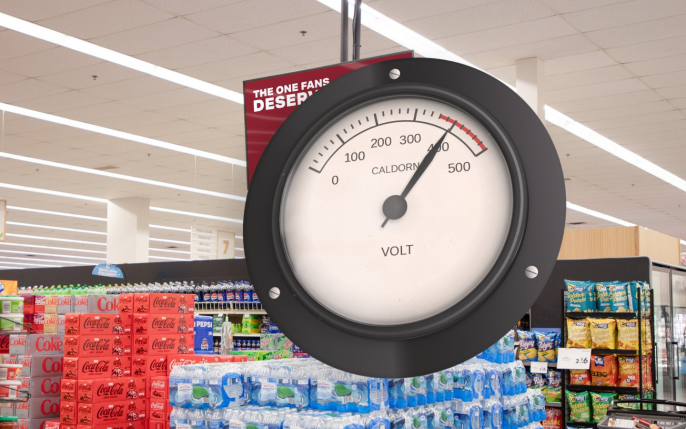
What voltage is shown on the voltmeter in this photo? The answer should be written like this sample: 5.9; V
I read 400; V
